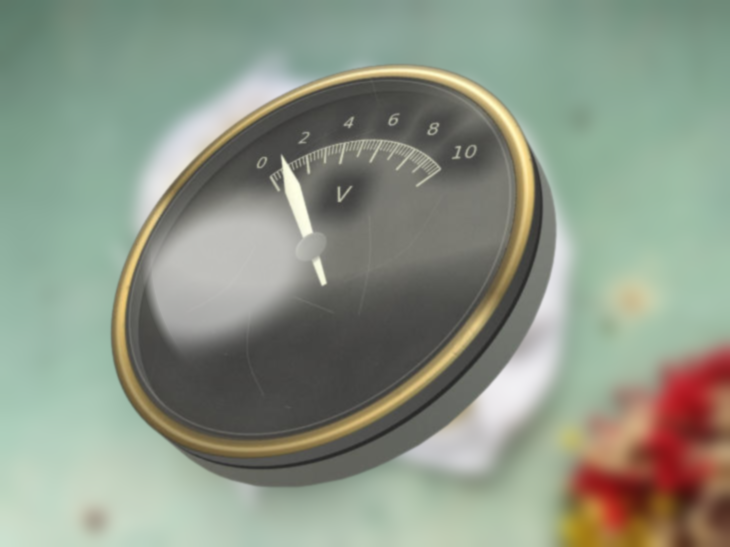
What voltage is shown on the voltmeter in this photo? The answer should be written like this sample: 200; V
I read 1; V
